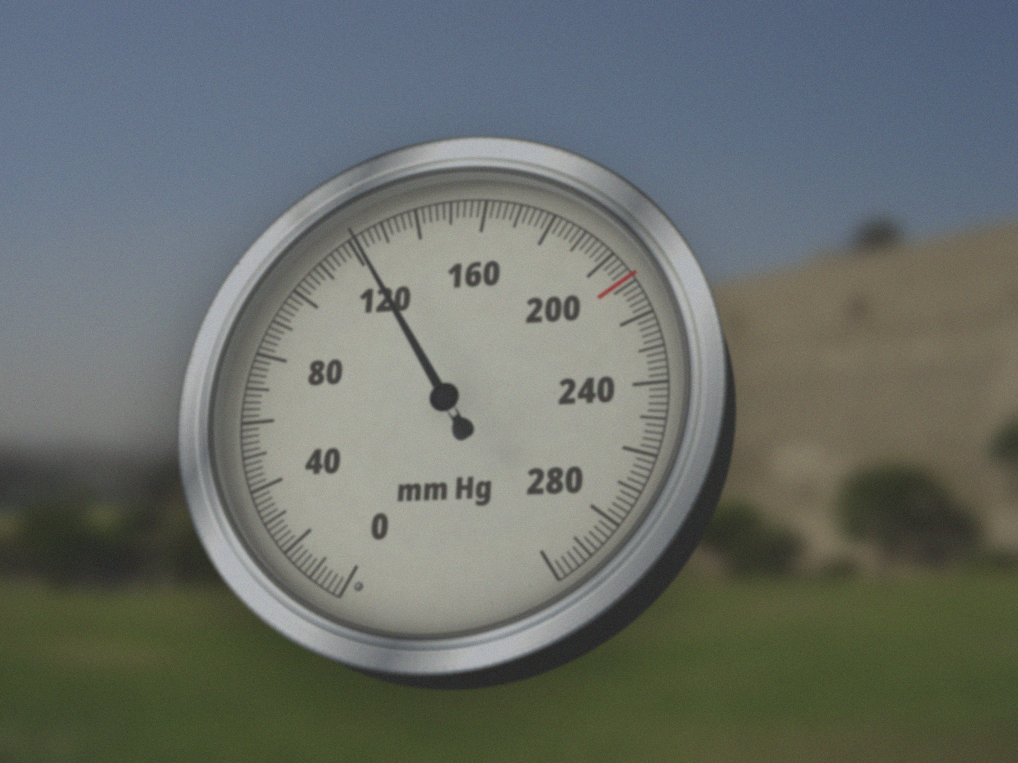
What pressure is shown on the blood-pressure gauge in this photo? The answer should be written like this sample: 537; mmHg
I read 122; mmHg
